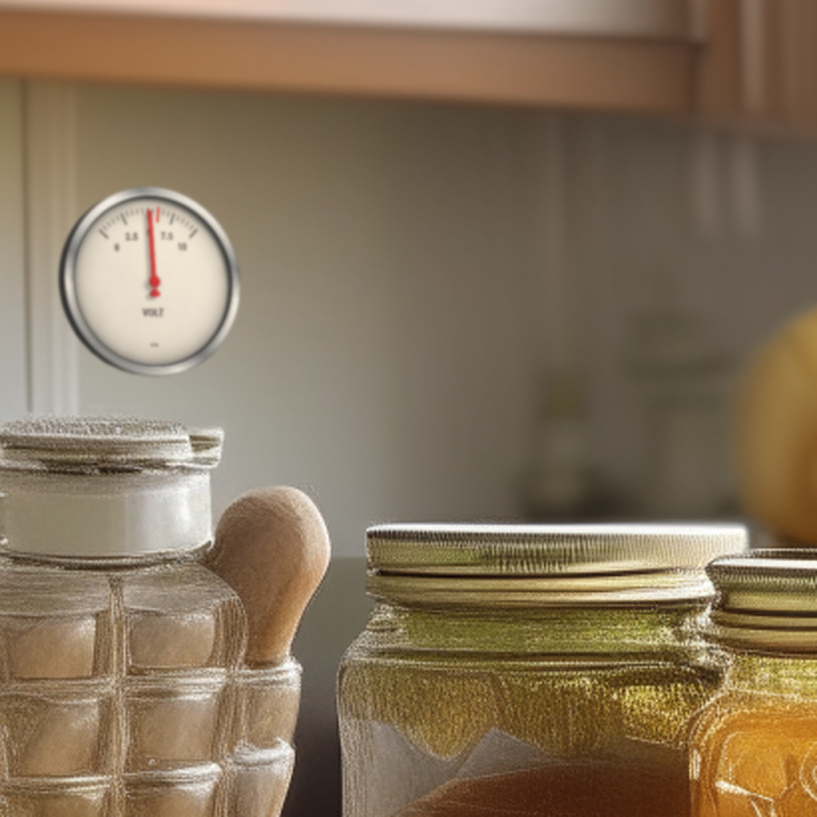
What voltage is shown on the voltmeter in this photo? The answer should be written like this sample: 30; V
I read 5; V
